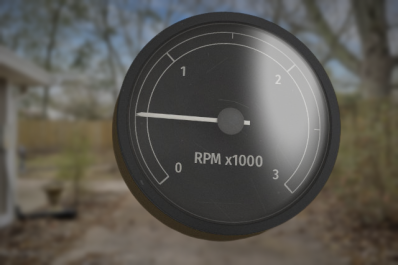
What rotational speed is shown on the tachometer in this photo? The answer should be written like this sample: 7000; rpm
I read 500; rpm
